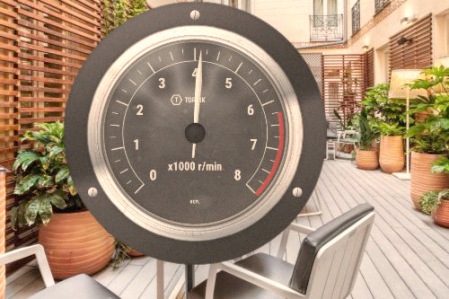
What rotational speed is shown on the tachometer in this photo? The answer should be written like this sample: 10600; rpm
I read 4125; rpm
